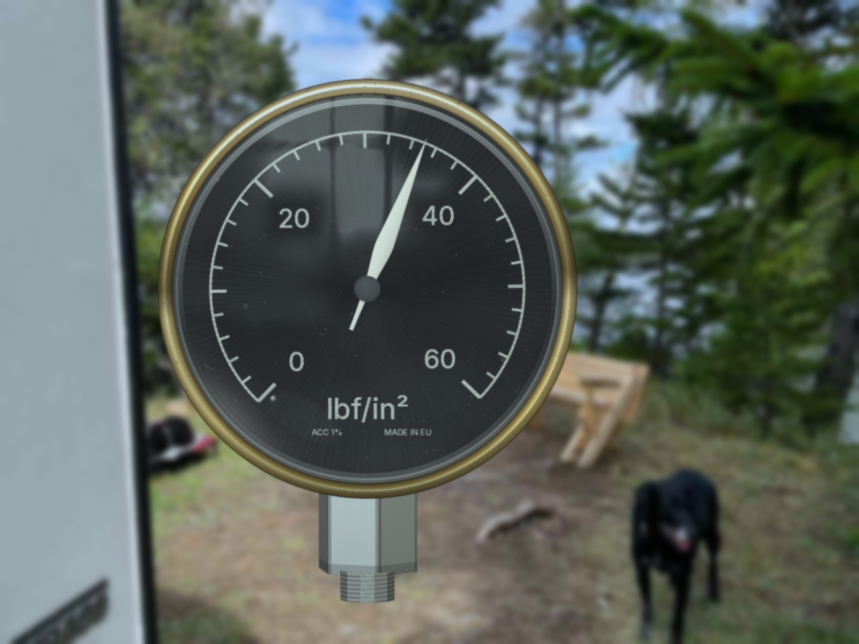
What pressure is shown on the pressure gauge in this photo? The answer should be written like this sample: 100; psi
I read 35; psi
